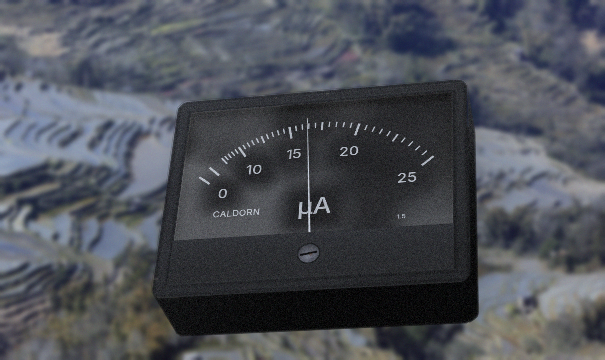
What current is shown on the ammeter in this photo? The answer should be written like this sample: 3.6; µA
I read 16.5; µA
